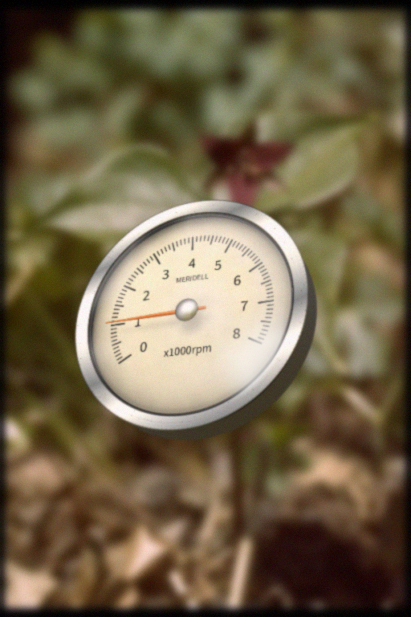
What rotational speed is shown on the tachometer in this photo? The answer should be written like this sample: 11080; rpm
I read 1000; rpm
